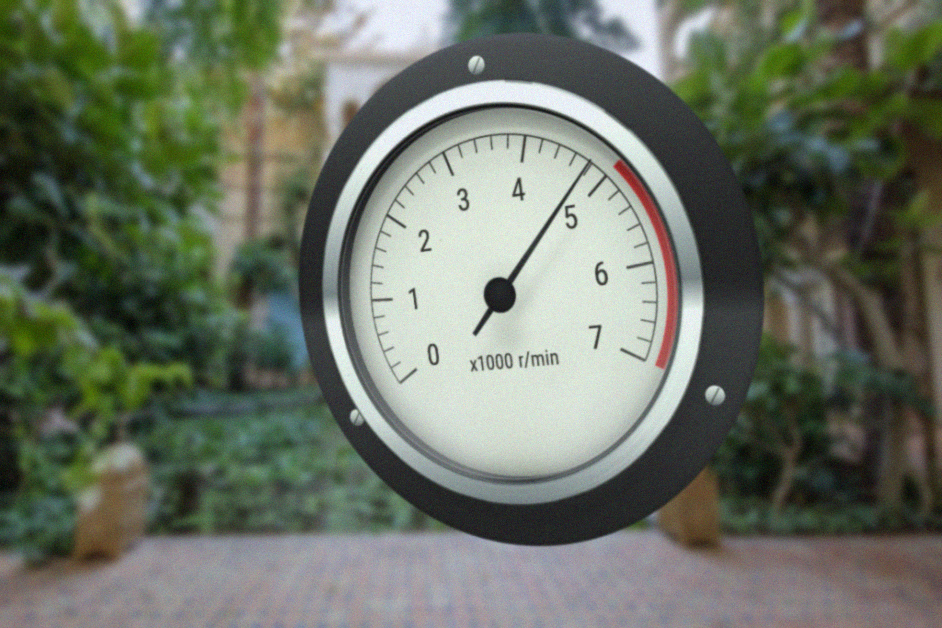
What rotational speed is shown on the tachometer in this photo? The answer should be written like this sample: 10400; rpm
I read 4800; rpm
